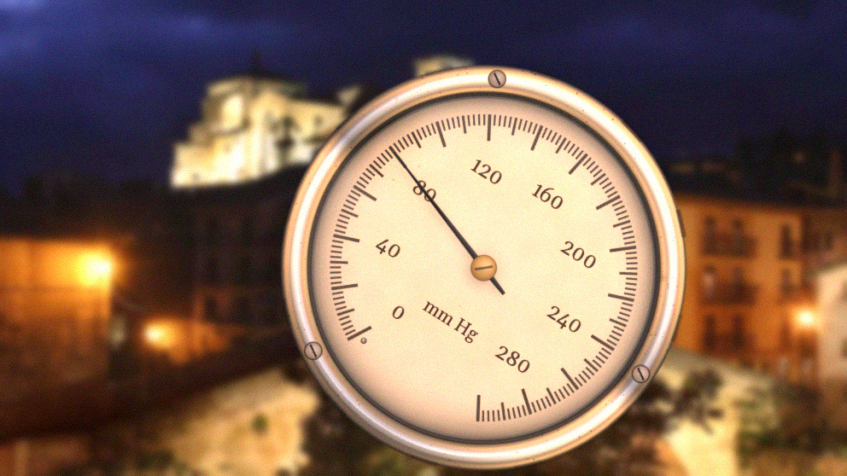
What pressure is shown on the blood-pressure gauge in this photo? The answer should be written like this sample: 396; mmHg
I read 80; mmHg
